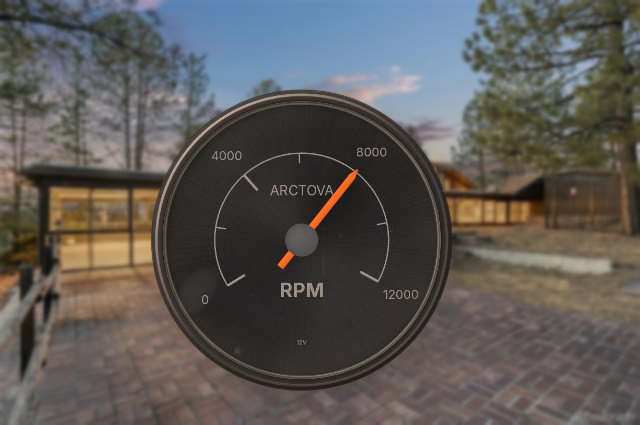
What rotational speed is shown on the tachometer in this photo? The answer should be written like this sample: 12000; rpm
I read 8000; rpm
